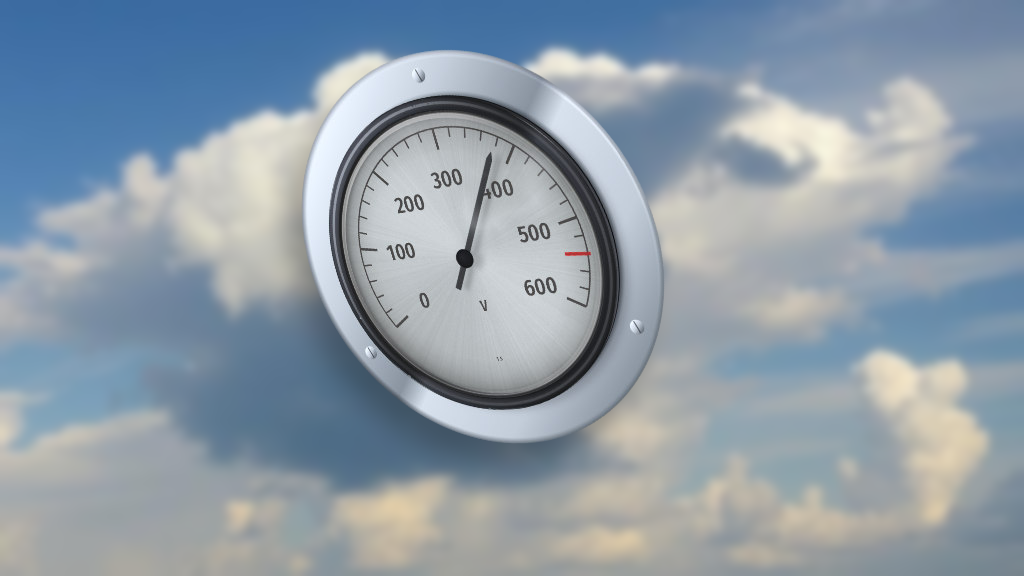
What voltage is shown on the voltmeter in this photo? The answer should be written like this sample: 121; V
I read 380; V
